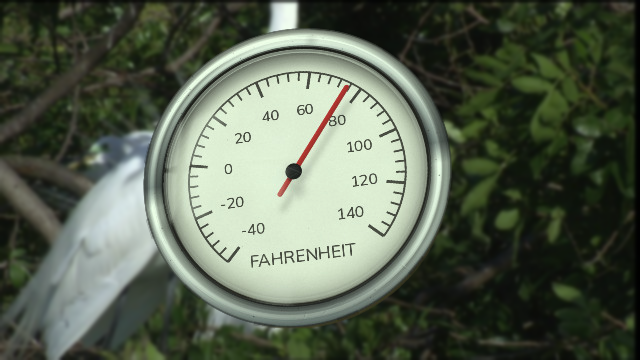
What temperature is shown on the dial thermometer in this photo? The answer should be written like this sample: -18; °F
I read 76; °F
